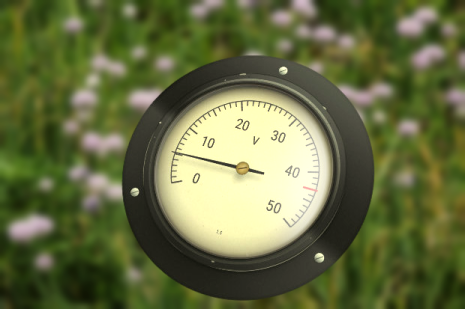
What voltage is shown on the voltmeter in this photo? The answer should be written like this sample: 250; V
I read 5; V
